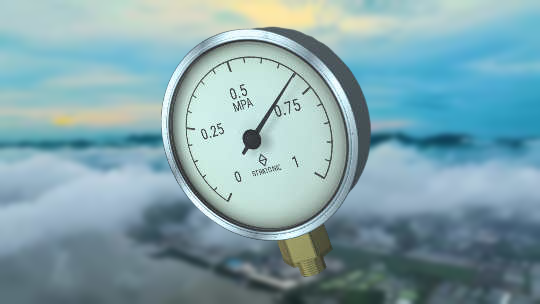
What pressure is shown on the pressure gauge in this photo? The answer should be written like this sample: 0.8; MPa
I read 0.7; MPa
